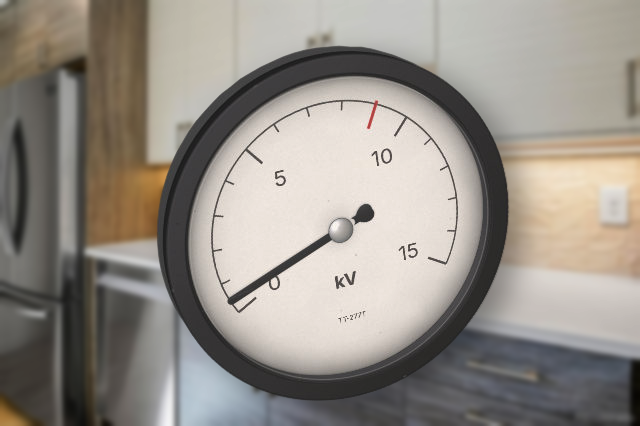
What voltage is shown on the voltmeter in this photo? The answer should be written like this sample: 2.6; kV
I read 0.5; kV
